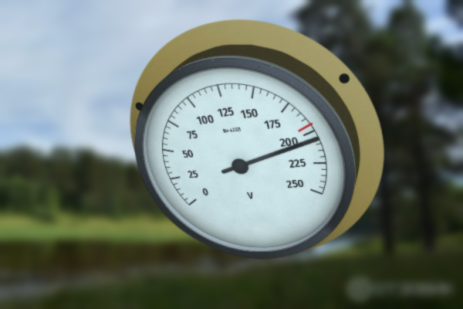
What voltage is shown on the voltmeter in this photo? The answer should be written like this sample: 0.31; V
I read 205; V
